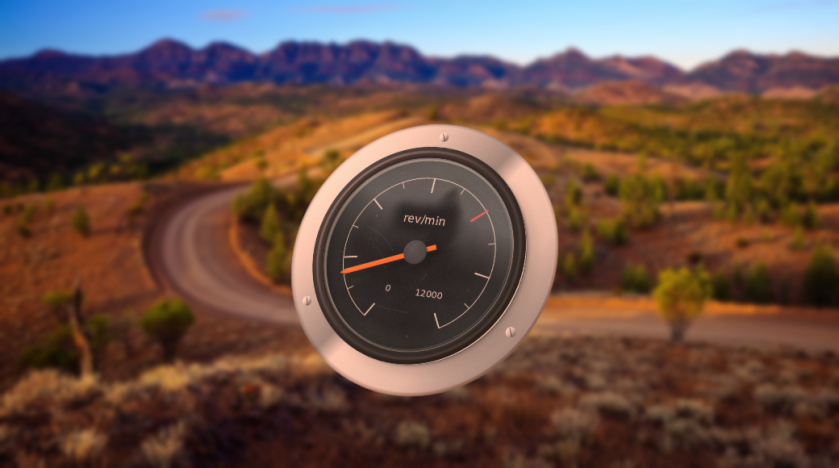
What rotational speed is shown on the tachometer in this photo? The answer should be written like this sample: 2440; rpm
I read 1500; rpm
